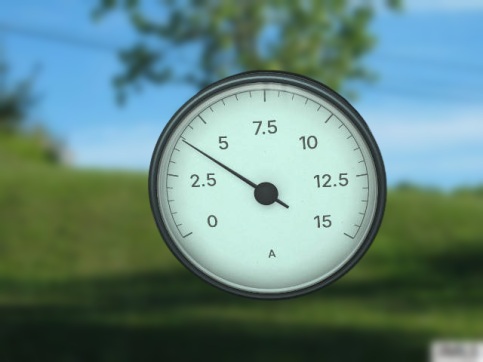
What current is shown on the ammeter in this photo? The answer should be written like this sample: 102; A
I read 4; A
